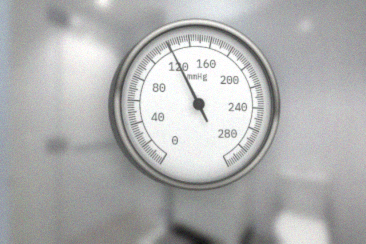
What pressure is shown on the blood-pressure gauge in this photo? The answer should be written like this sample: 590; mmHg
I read 120; mmHg
